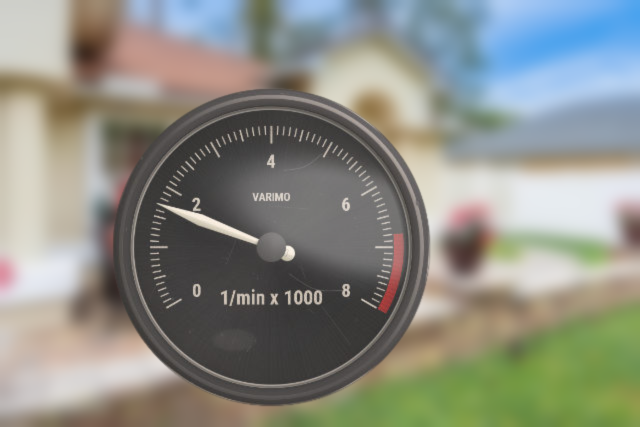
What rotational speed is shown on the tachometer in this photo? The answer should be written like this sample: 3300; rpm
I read 1700; rpm
